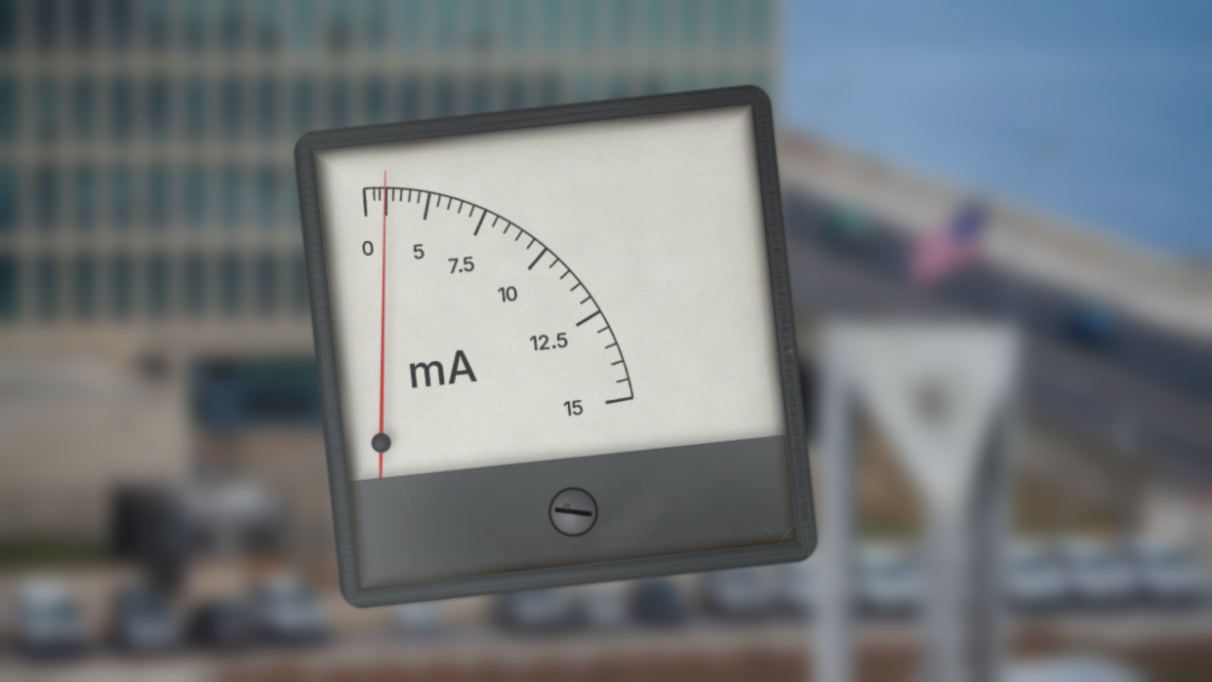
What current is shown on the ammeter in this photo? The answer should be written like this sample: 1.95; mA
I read 2.5; mA
